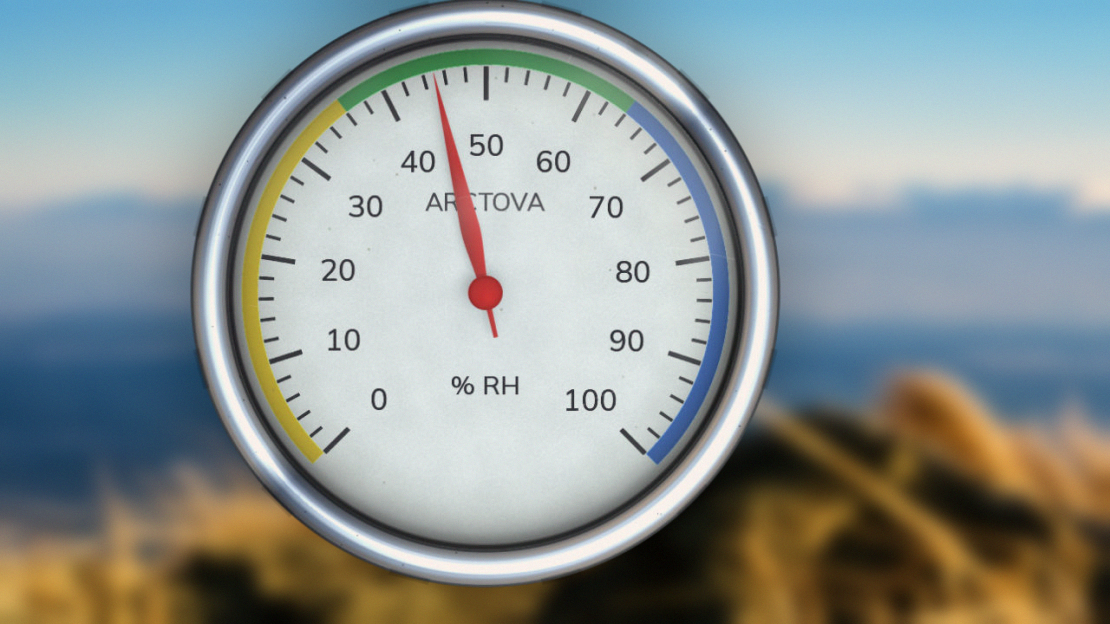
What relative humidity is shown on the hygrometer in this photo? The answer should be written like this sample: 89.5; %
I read 45; %
